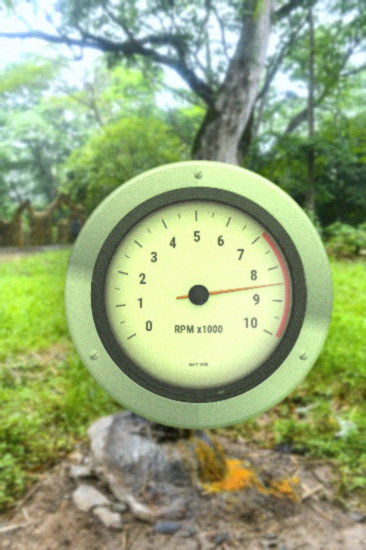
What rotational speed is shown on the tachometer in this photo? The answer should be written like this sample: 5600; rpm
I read 8500; rpm
